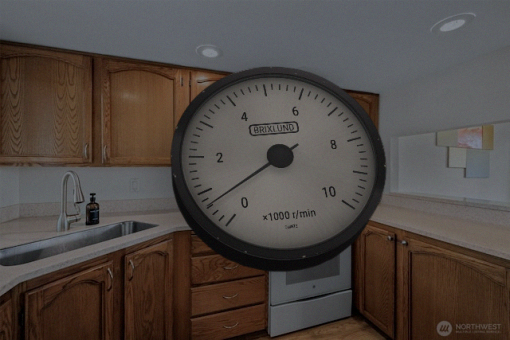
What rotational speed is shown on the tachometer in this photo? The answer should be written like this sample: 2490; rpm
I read 600; rpm
